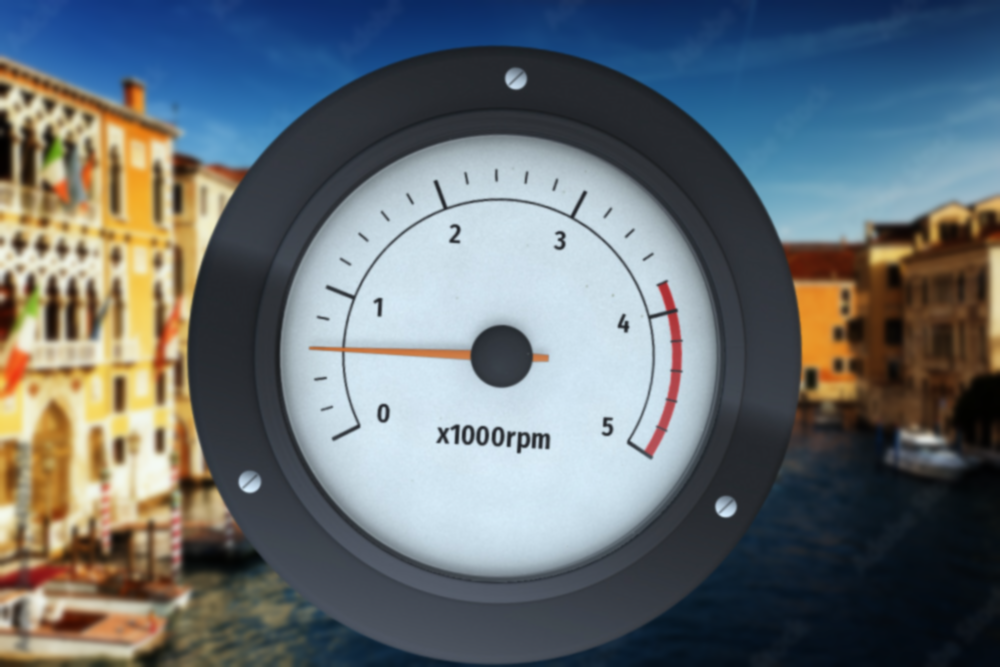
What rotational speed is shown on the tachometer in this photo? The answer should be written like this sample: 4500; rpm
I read 600; rpm
